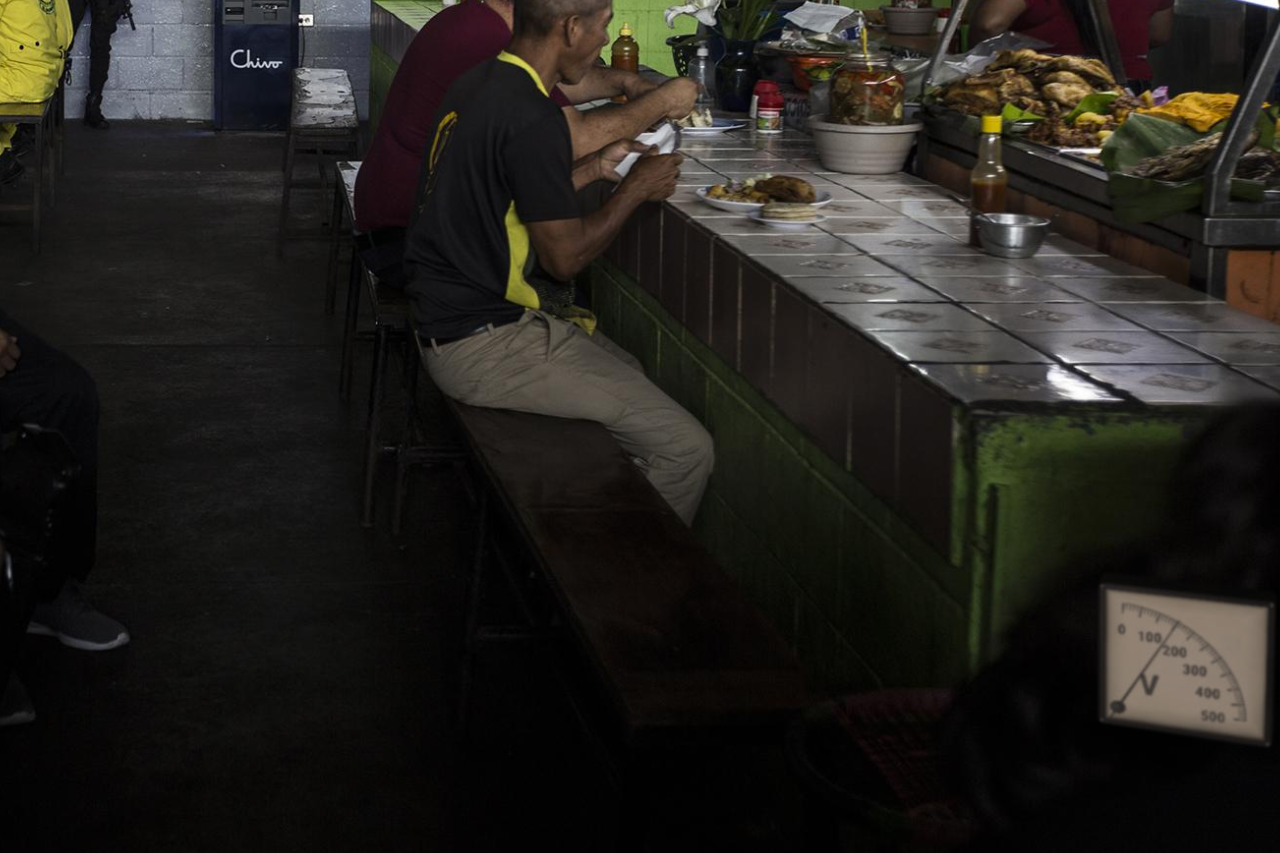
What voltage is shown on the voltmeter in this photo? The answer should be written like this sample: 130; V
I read 150; V
